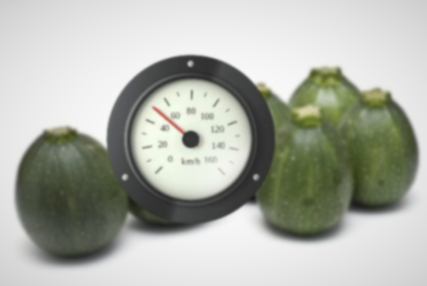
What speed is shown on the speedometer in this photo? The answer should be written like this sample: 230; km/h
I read 50; km/h
